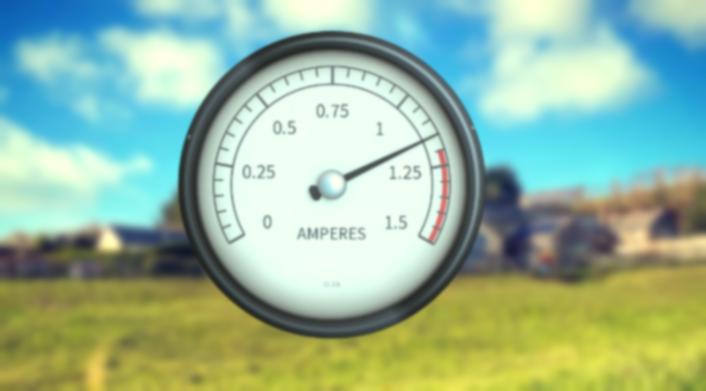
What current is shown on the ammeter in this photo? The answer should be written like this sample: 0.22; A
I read 1.15; A
